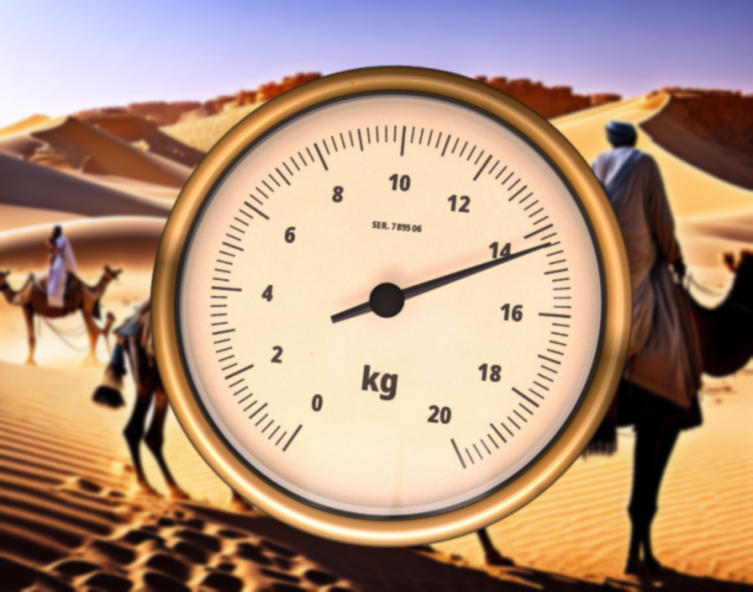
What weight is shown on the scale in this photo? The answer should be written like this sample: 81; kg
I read 14.4; kg
